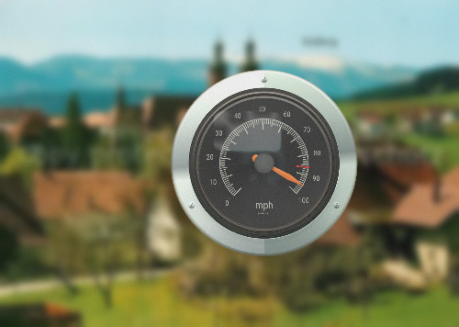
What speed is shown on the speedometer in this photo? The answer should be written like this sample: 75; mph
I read 95; mph
